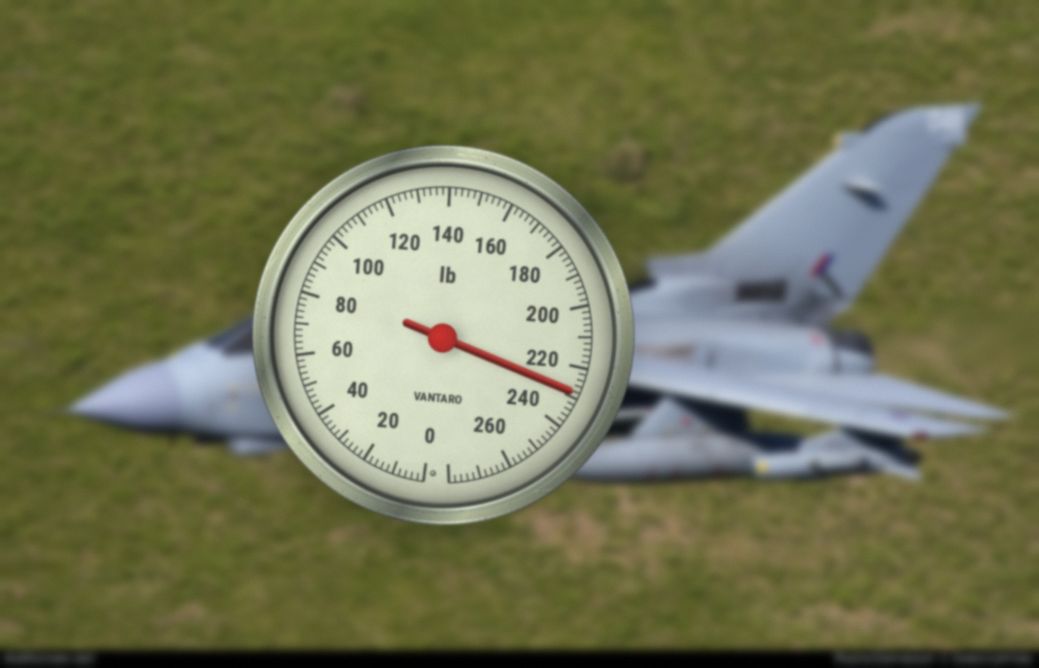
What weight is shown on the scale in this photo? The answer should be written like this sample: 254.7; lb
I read 228; lb
